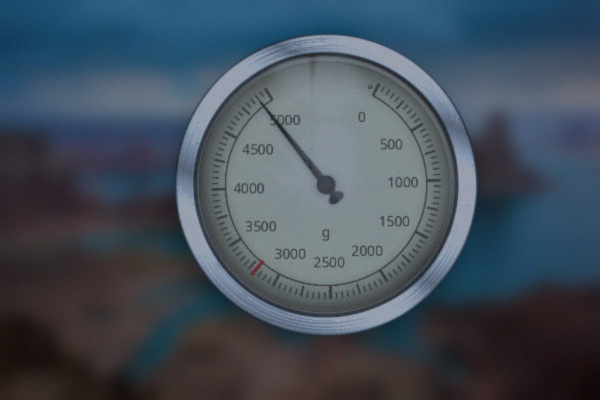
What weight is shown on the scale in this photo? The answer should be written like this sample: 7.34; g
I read 4900; g
